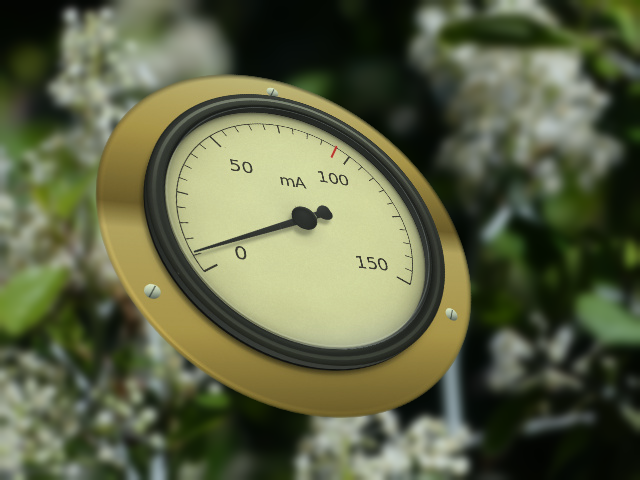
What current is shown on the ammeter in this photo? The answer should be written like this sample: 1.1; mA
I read 5; mA
